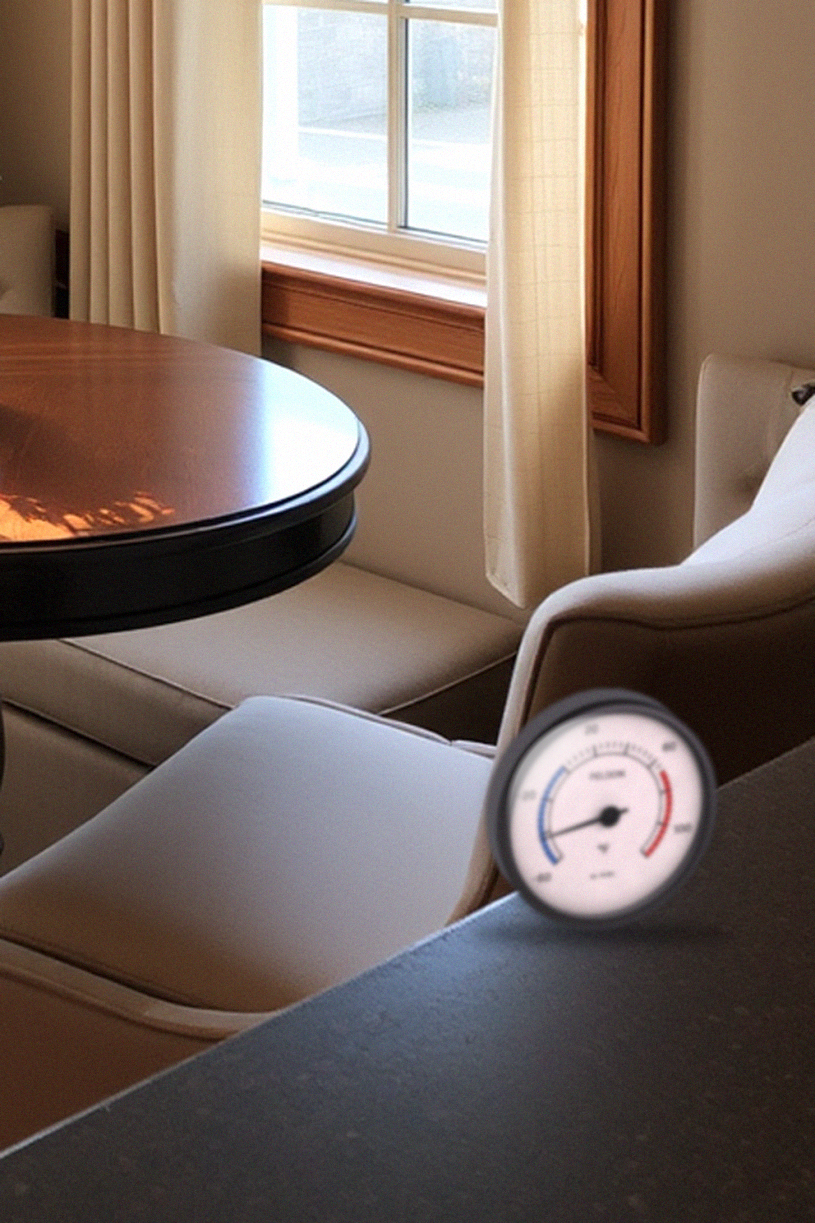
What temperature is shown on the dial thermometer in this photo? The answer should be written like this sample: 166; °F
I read -40; °F
